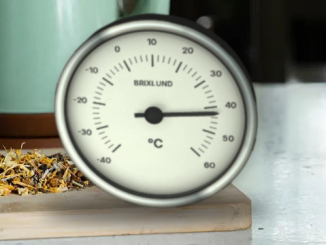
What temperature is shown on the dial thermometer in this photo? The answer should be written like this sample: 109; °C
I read 42; °C
